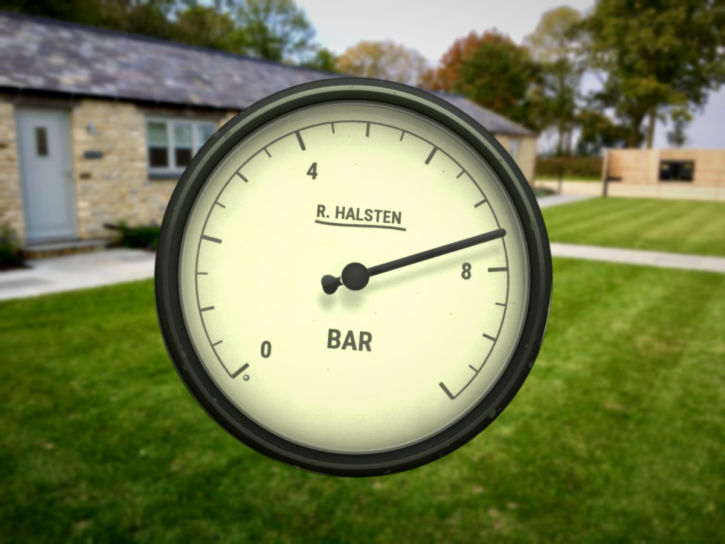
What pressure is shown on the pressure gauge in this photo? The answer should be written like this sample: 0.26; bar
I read 7.5; bar
